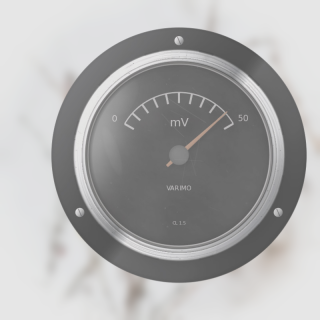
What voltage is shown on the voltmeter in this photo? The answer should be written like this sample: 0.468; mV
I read 45; mV
